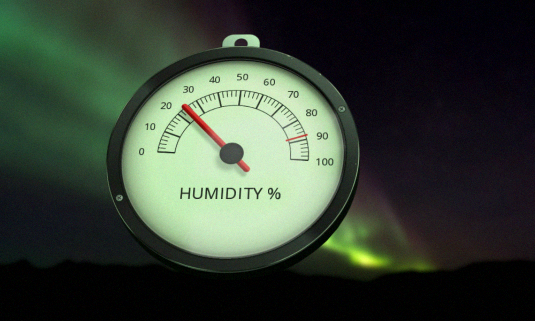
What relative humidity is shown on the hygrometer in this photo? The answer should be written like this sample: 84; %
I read 24; %
